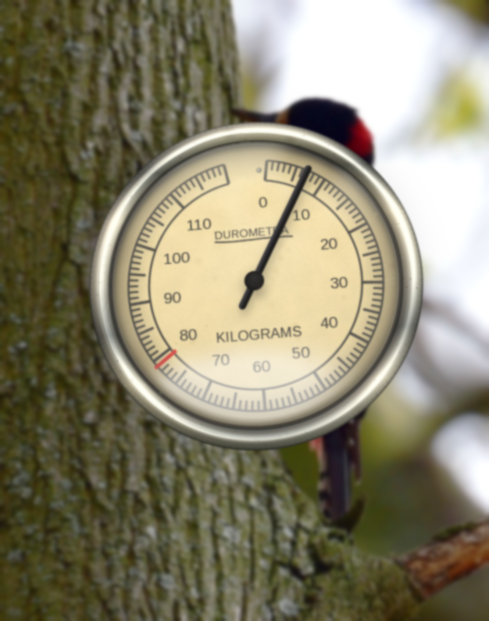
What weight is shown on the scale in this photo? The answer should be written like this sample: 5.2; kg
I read 7; kg
